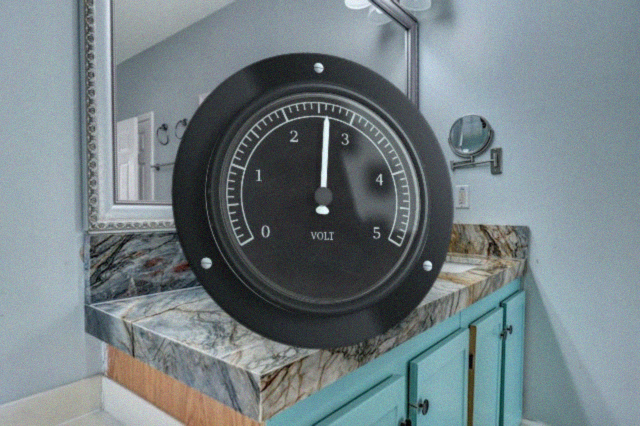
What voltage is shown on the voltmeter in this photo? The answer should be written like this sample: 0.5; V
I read 2.6; V
